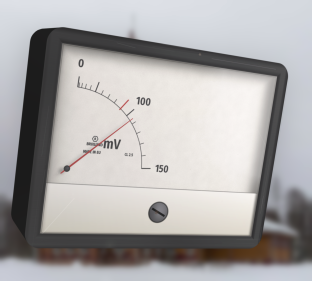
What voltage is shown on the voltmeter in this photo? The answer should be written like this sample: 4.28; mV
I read 105; mV
